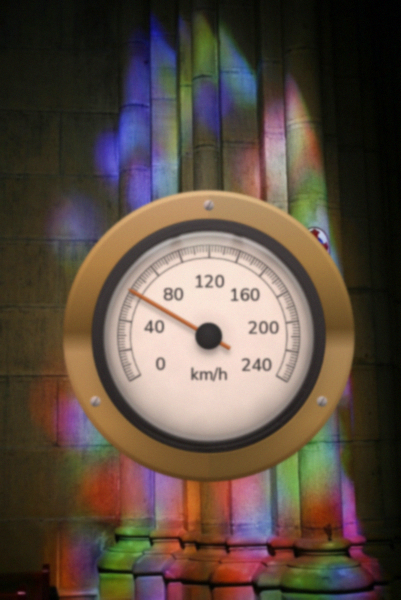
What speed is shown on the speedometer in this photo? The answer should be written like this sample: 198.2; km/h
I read 60; km/h
